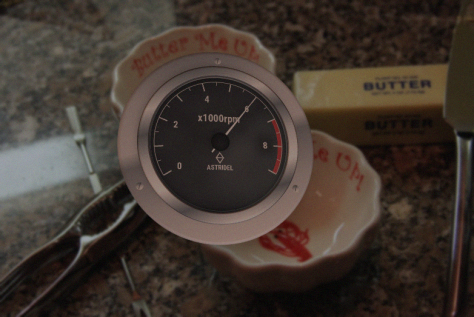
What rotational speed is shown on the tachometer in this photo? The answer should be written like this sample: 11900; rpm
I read 6000; rpm
